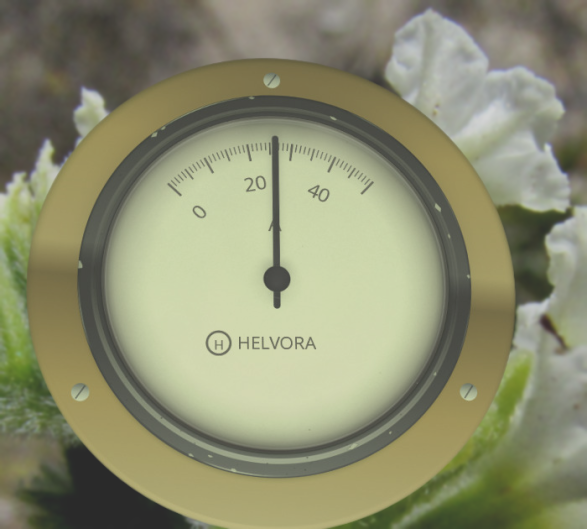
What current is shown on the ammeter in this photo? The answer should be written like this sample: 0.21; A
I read 26; A
